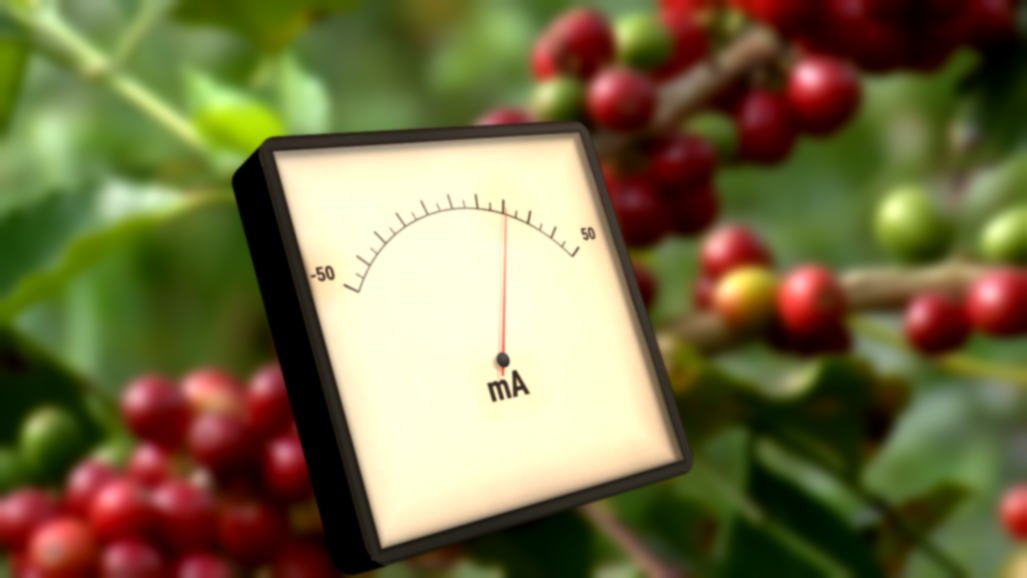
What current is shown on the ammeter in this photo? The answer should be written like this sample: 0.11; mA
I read 20; mA
